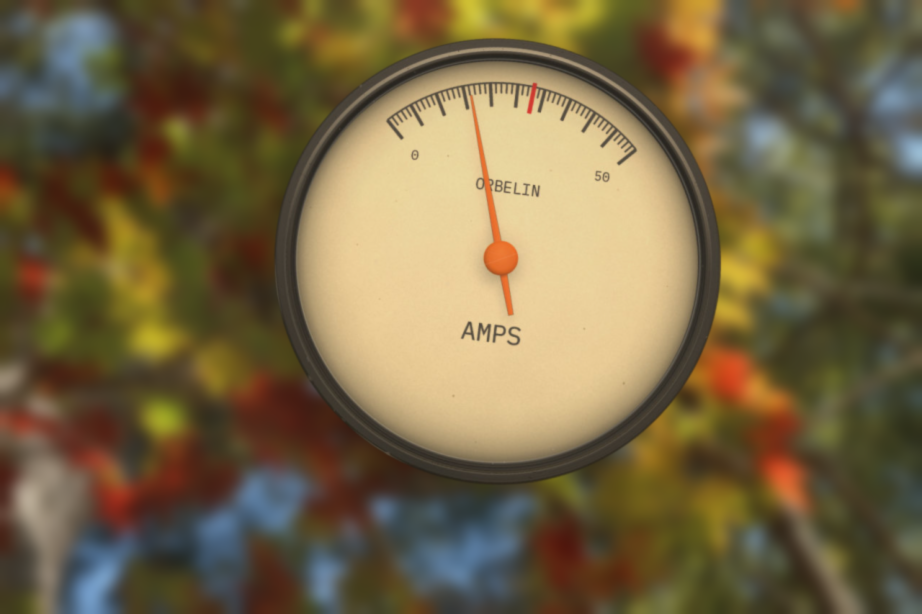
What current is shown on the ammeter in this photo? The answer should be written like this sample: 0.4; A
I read 16; A
